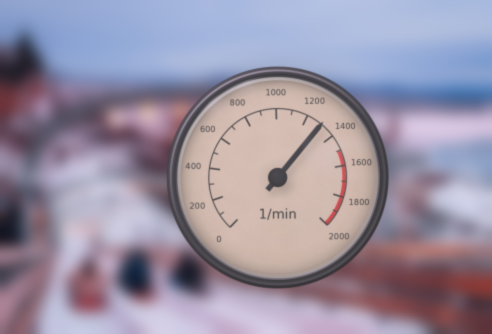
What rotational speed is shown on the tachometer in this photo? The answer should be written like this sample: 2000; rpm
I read 1300; rpm
